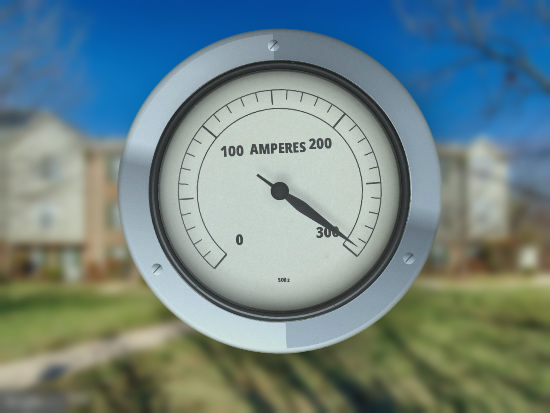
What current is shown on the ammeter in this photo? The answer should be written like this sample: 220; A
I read 295; A
